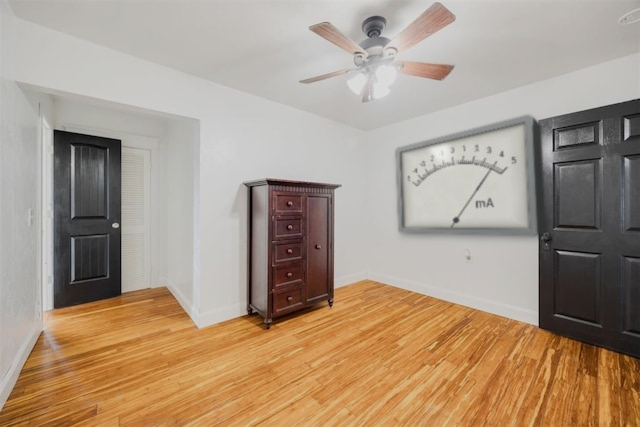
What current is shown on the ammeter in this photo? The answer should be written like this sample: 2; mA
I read 4; mA
